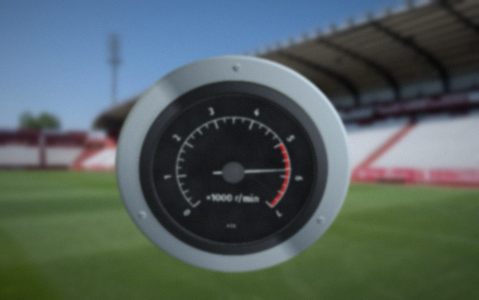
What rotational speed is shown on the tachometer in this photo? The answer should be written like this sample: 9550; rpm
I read 5750; rpm
